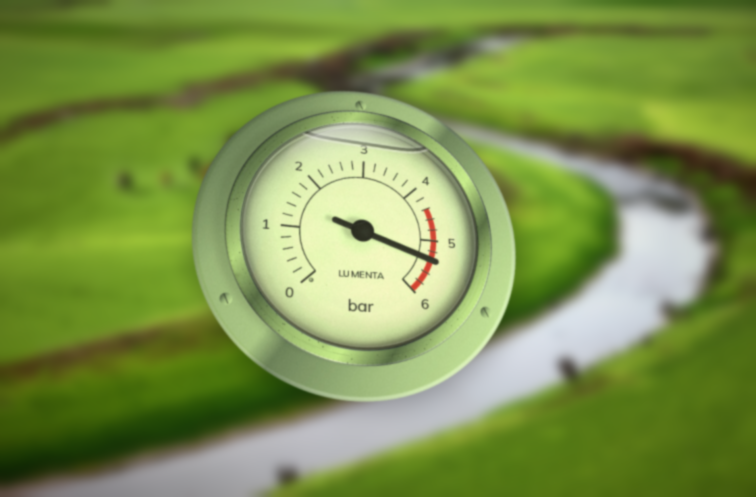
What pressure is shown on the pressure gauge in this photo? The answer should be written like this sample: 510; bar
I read 5.4; bar
